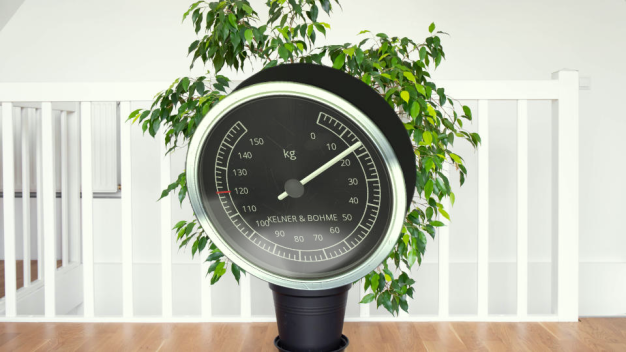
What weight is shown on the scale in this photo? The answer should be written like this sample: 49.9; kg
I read 16; kg
